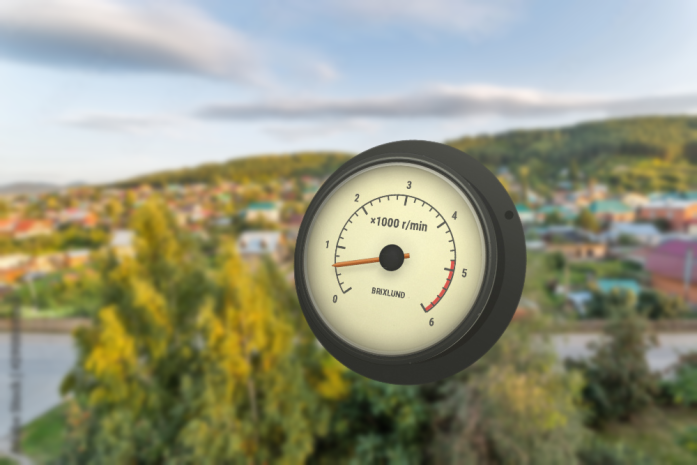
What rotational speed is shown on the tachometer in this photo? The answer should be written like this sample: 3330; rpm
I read 600; rpm
